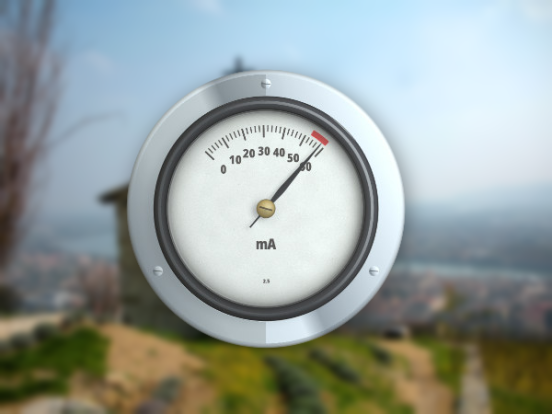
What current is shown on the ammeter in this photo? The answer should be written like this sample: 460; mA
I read 58; mA
